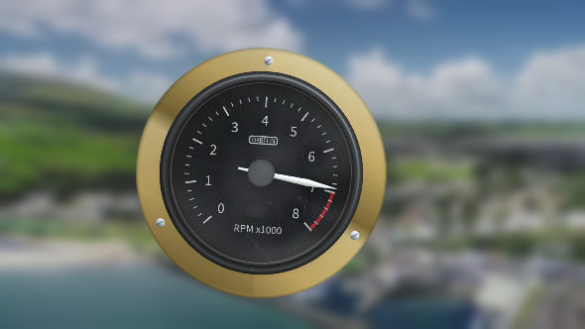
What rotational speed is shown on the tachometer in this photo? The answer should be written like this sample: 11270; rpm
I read 6900; rpm
